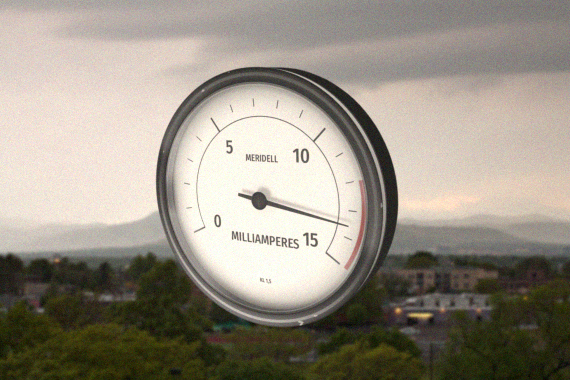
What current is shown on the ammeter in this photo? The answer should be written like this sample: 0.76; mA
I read 13.5; mA
